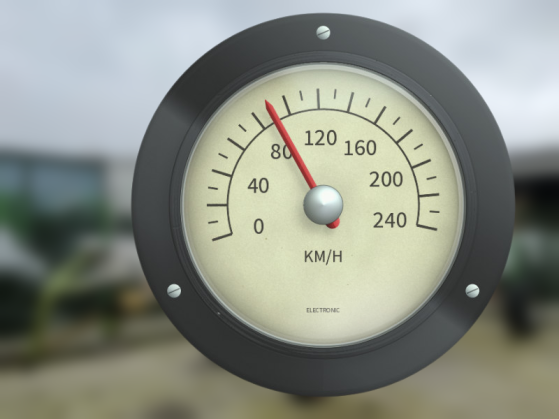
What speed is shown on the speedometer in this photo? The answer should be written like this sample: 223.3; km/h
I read 90; km/h
